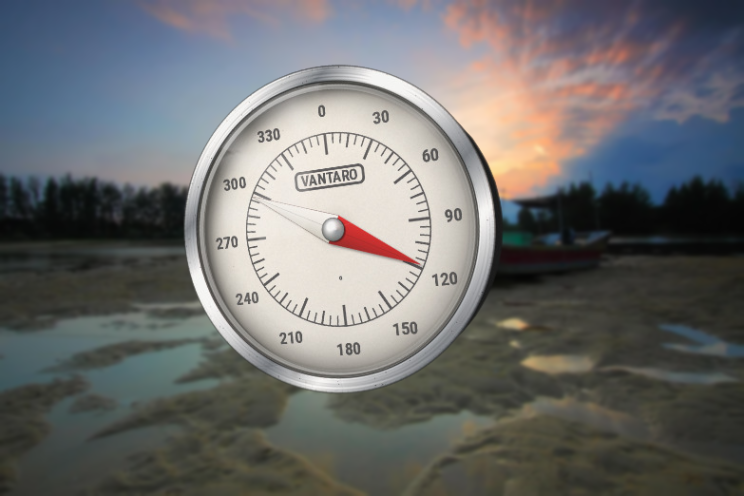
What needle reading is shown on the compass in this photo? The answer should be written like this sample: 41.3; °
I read 117.5; °
